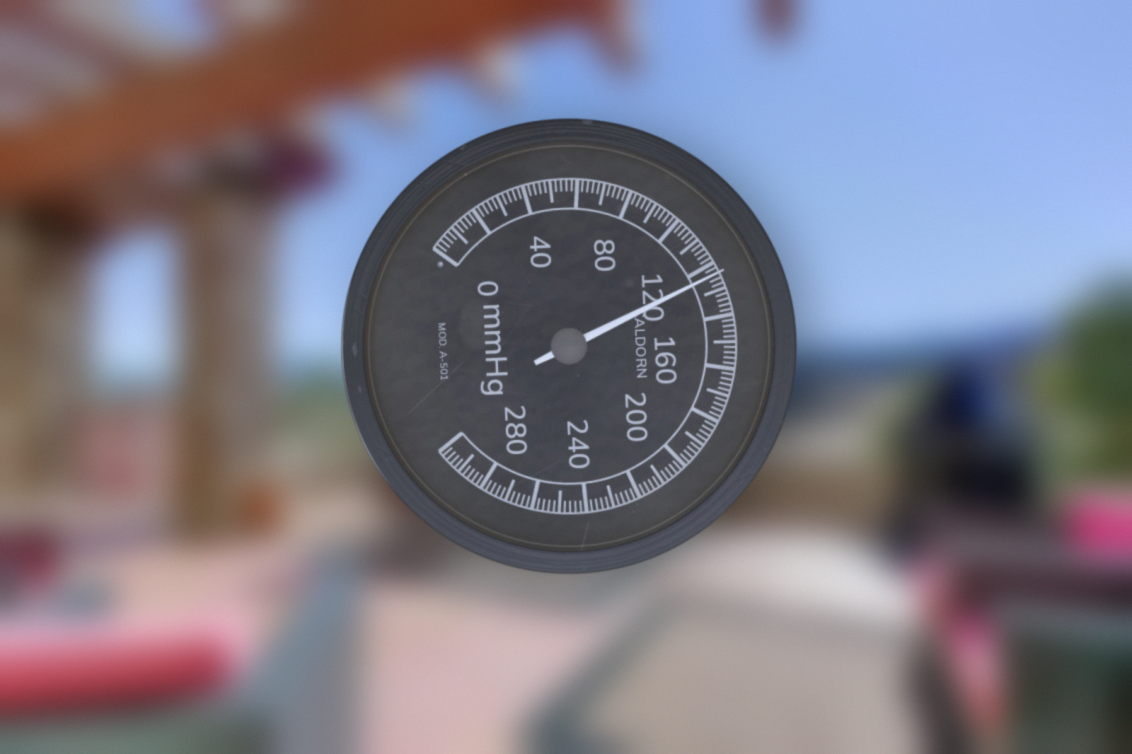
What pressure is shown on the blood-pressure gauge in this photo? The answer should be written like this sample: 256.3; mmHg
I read 124; mmHg
